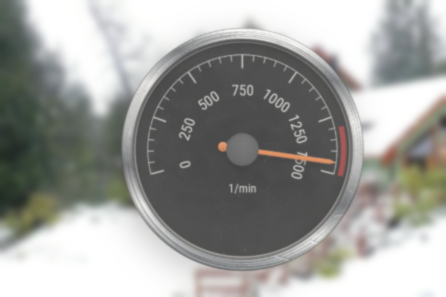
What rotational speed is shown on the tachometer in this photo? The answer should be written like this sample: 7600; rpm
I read 1450; rpm
